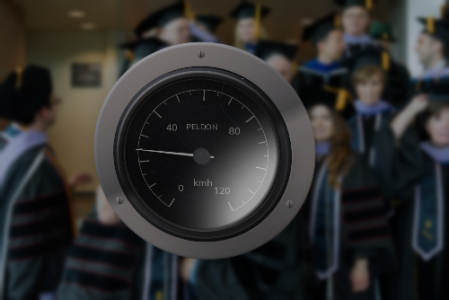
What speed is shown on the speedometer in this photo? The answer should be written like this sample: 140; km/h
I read 25; km/h
